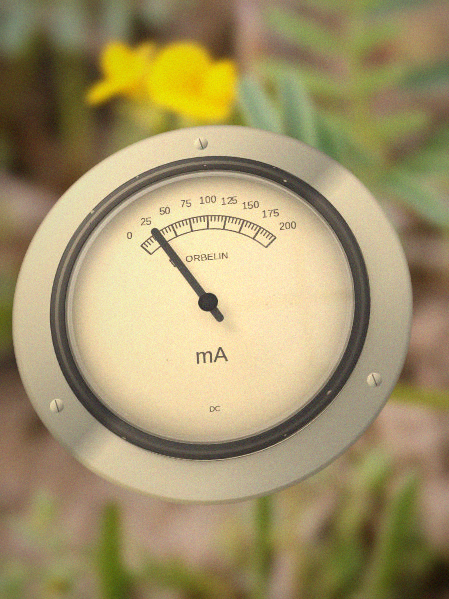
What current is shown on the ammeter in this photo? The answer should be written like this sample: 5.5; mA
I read 25; mA
